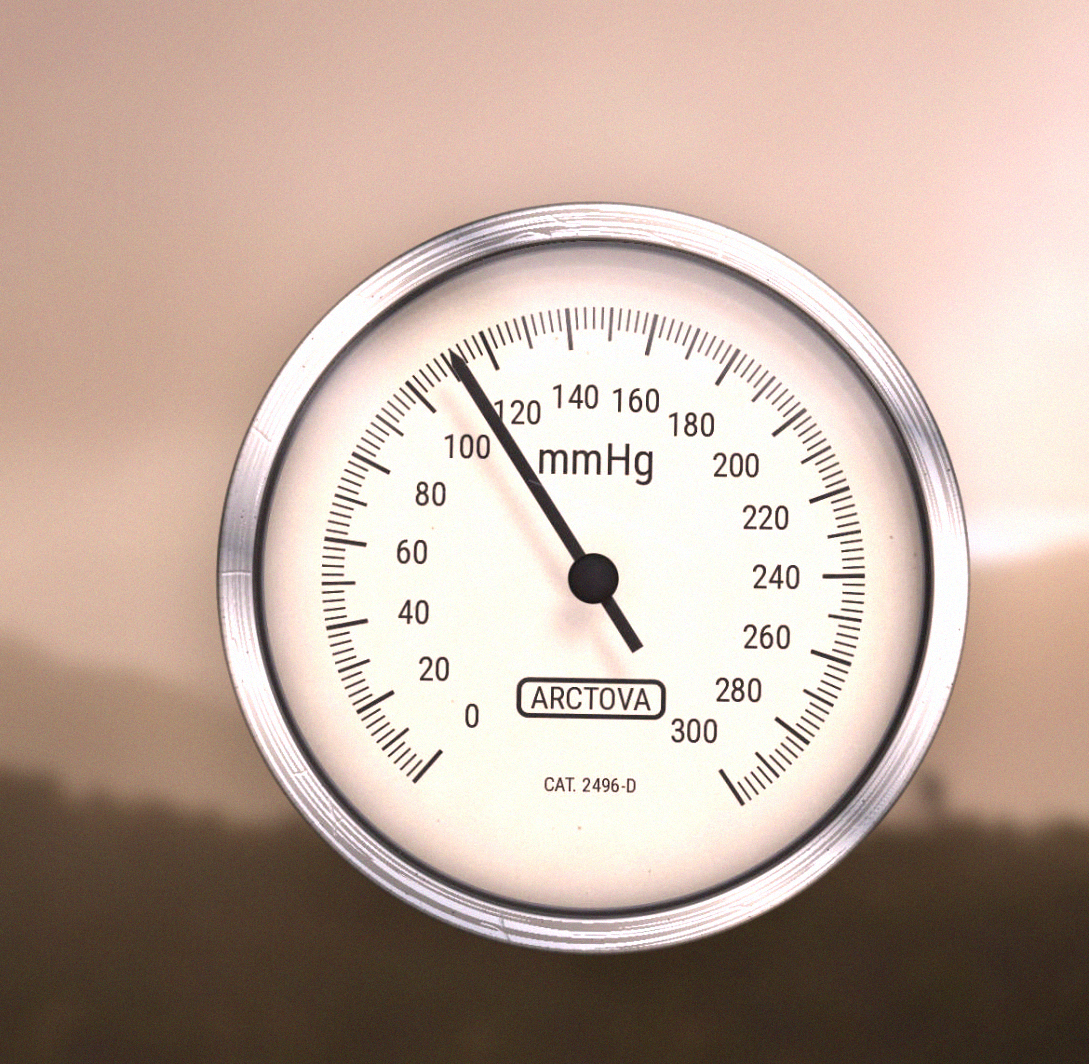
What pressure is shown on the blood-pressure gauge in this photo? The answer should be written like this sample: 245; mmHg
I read 112; mmHg
